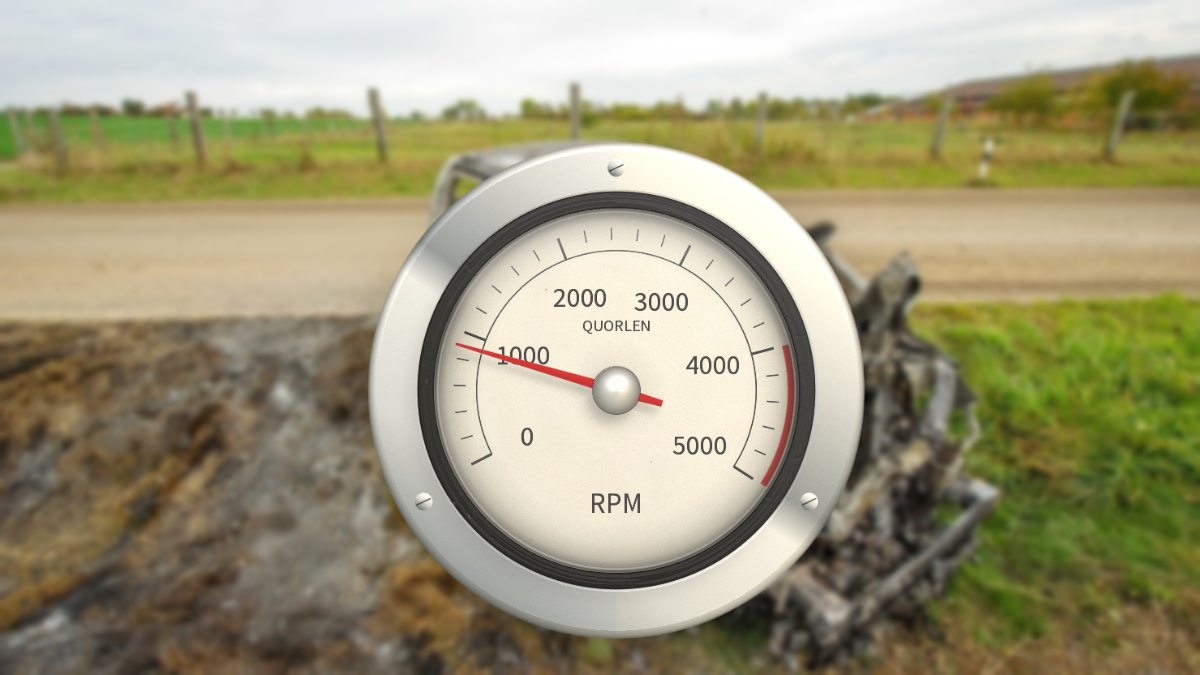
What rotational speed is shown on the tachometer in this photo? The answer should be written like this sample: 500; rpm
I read 900; rpm
